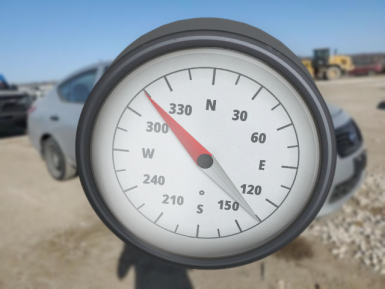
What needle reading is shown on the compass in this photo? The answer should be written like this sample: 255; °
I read 315; °
